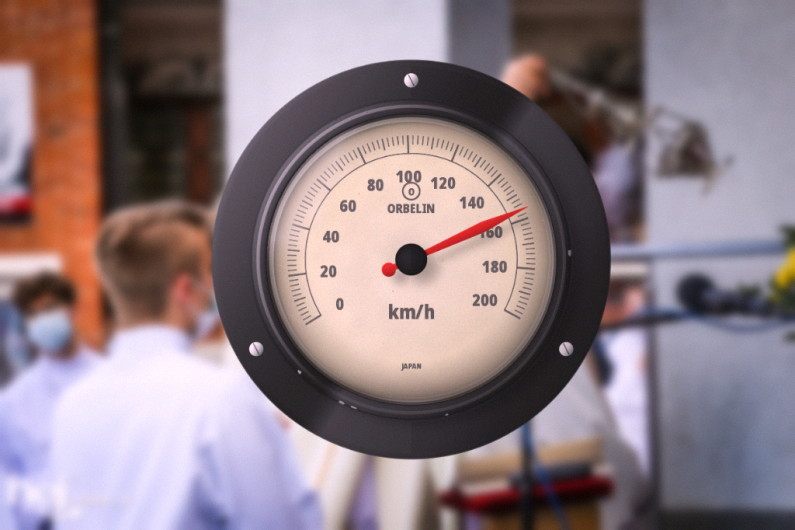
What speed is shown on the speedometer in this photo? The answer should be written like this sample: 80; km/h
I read 156; km/h
